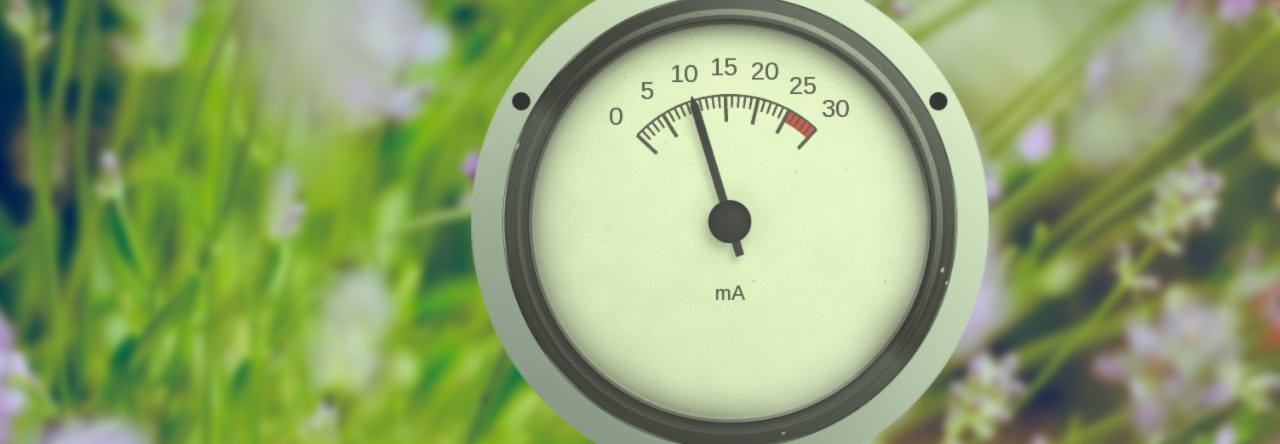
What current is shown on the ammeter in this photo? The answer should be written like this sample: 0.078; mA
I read 10; mA
